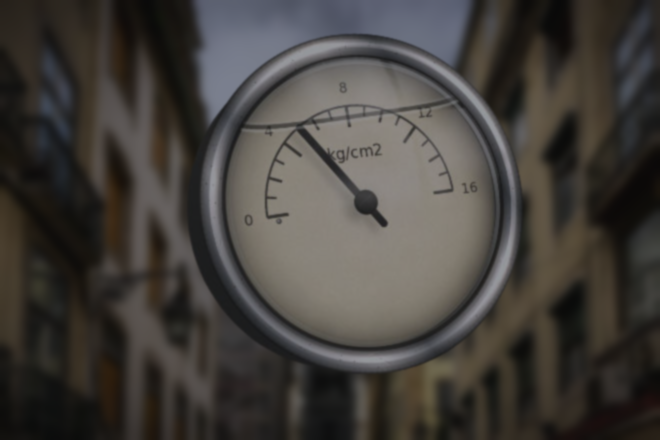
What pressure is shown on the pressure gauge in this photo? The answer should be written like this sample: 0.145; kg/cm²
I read 5; kg/cm²
